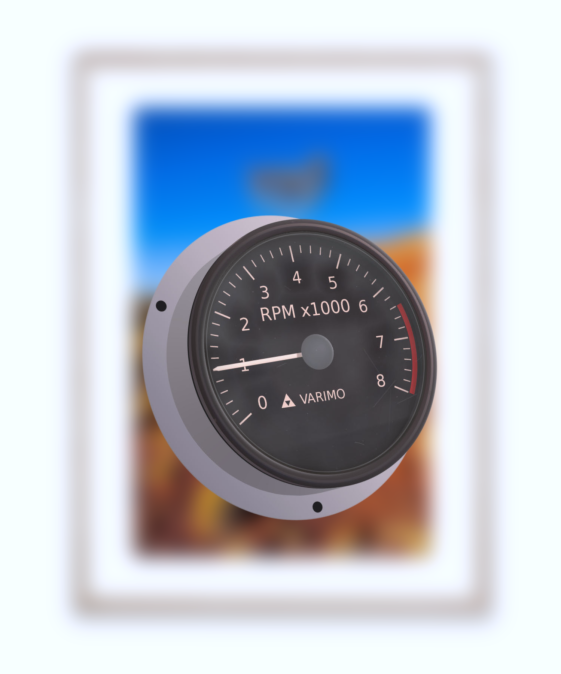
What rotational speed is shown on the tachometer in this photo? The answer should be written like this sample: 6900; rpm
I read 1000; rpm
